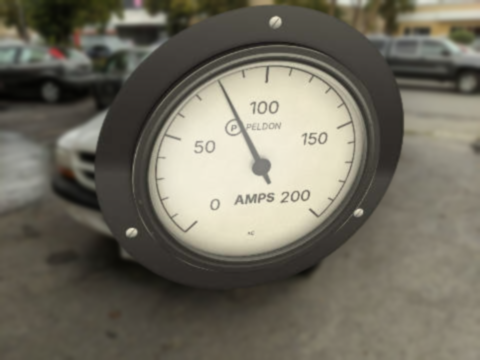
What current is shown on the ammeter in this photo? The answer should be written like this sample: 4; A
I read 80; A
